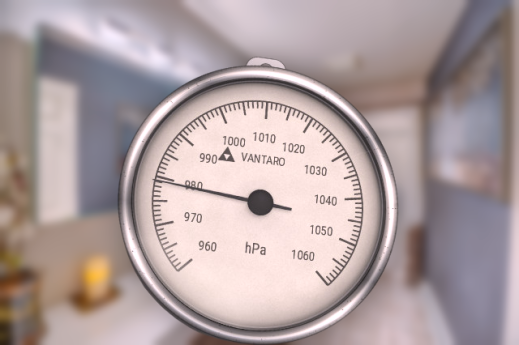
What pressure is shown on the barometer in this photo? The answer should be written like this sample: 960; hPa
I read 979; hPa
